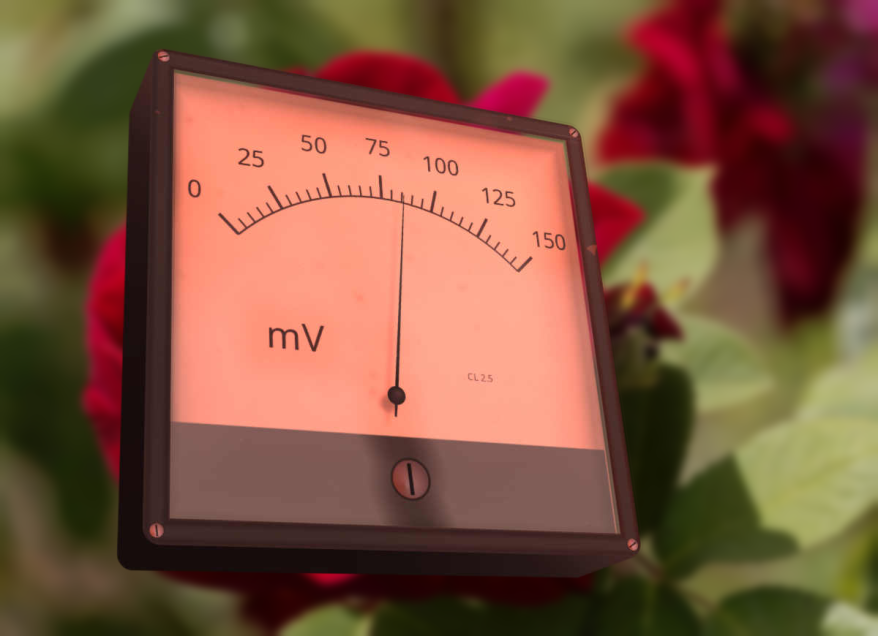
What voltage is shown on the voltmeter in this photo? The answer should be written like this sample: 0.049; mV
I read 85; mV
